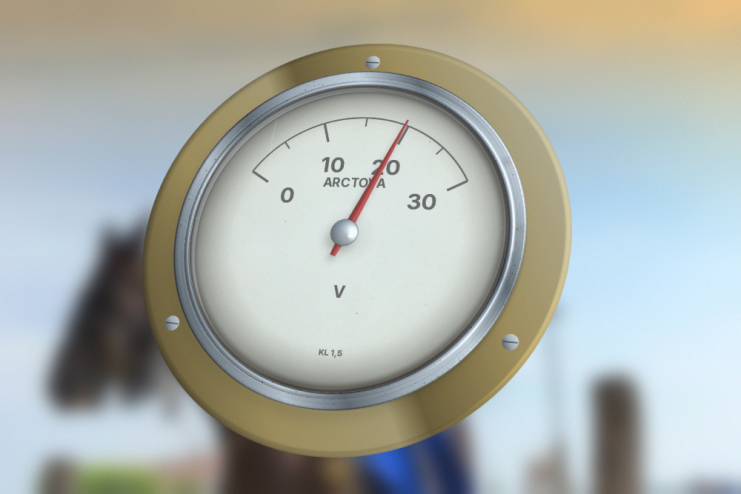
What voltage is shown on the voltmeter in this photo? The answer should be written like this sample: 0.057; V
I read 20; V
